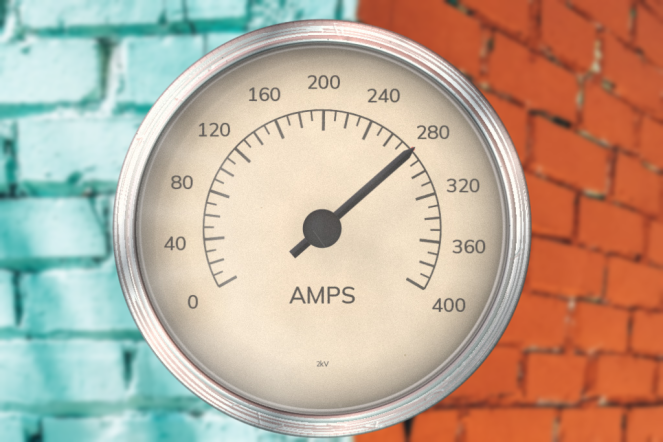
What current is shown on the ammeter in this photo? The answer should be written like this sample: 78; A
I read 280; A
